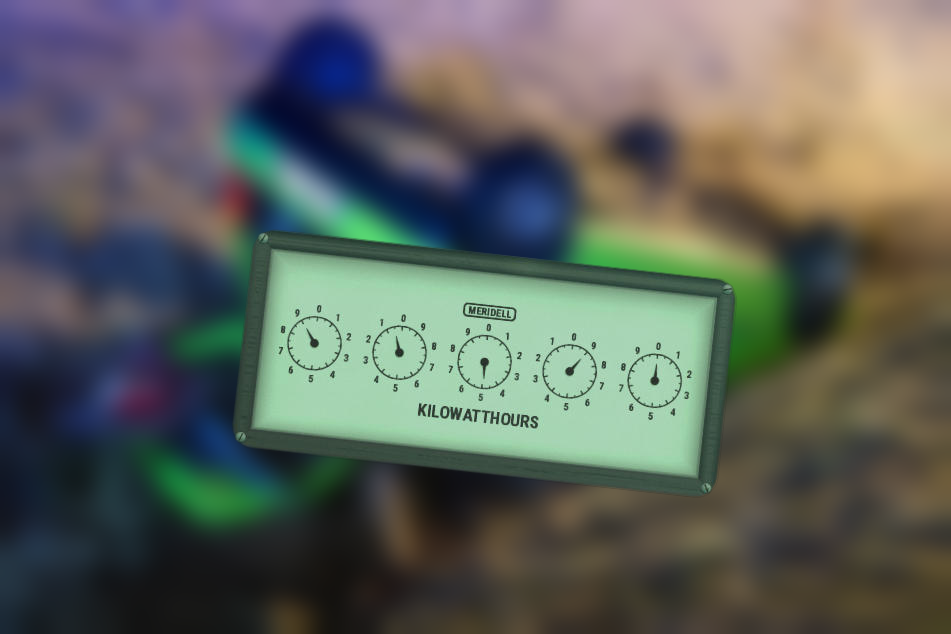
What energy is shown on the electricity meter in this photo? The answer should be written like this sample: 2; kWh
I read 90490; kWh
